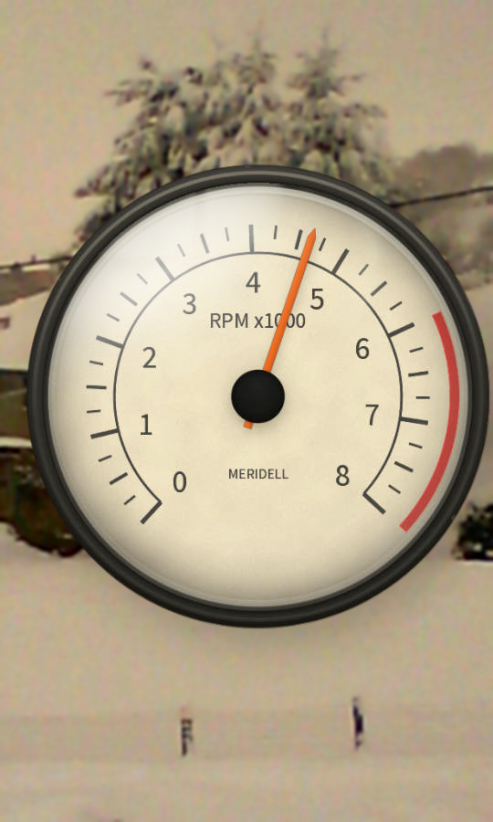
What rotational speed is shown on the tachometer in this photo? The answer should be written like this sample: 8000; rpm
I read 4625; rpm
